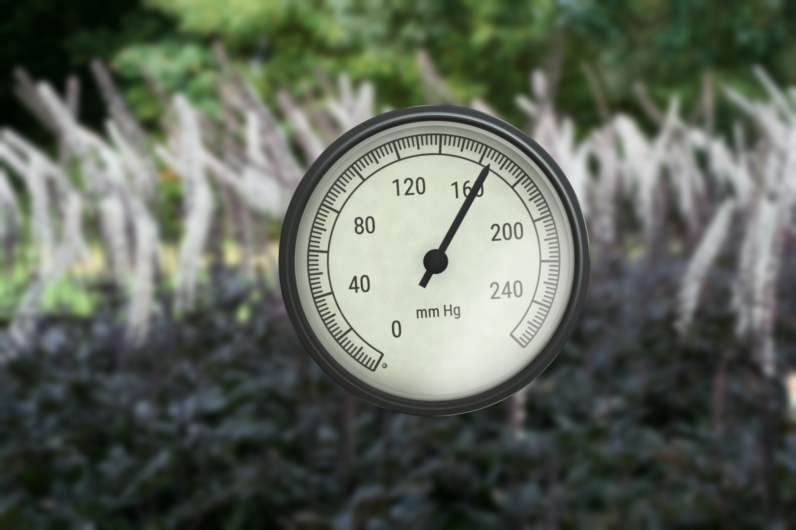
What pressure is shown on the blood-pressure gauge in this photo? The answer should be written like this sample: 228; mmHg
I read 164; mmHg
